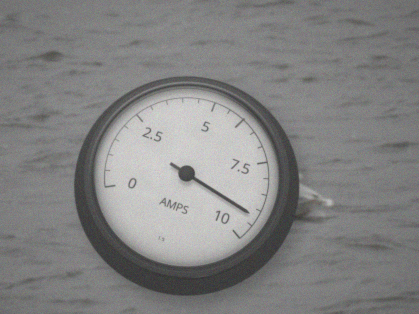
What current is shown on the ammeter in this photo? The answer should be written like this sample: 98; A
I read 9.25; A
